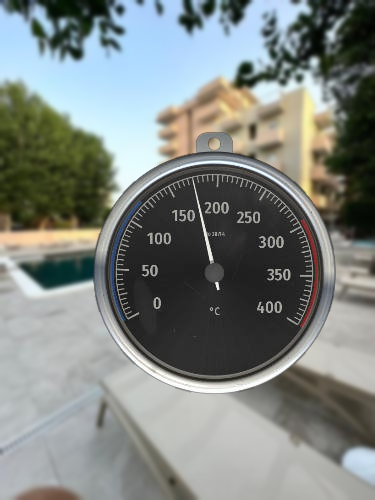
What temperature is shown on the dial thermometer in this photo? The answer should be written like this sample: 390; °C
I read 175; °C
